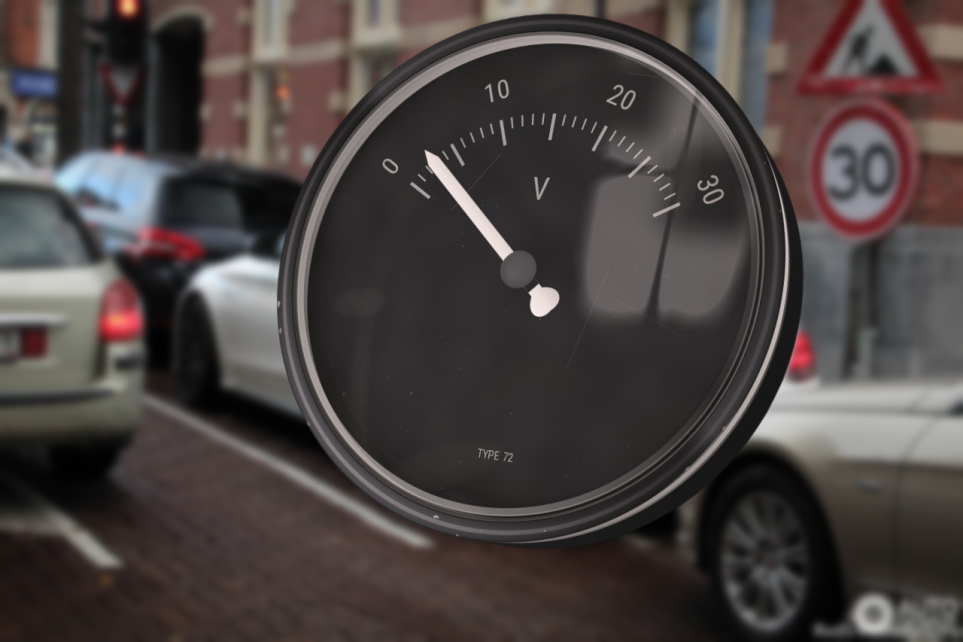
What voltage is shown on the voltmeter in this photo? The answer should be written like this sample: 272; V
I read 3; V
